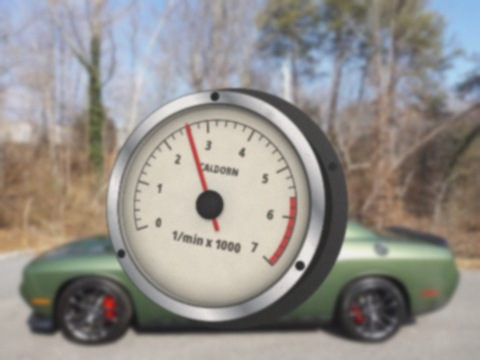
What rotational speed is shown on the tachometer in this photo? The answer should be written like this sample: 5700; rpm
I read 2600; rpm
